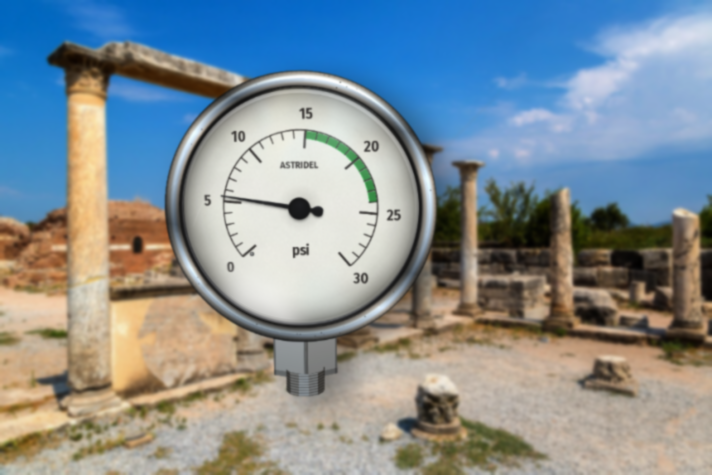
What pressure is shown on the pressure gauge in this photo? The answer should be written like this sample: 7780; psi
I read 5.5; psi
